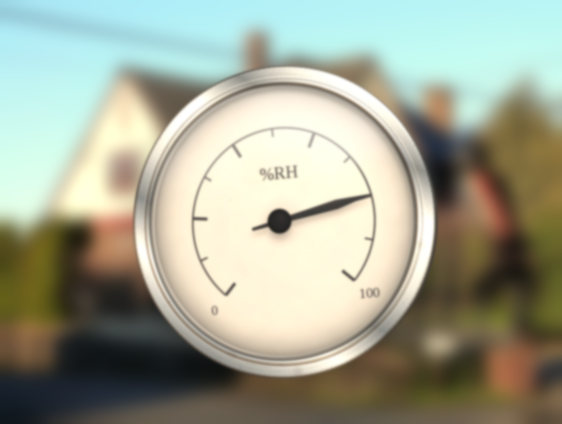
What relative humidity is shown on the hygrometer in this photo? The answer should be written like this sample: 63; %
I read 80; %
